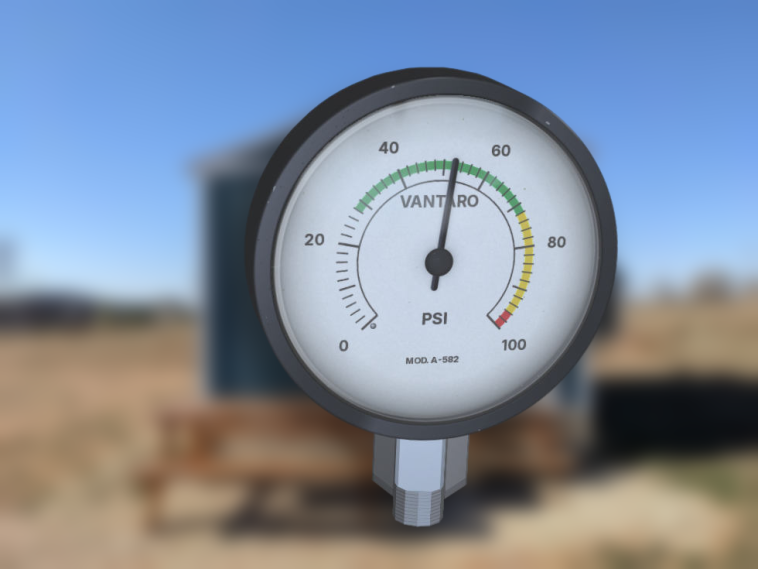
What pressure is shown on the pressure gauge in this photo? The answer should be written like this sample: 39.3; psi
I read 52; psi
